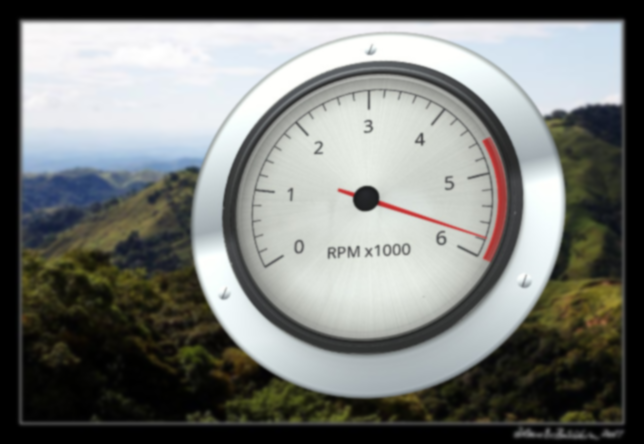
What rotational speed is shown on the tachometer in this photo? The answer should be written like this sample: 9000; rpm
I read 5800; rpm
